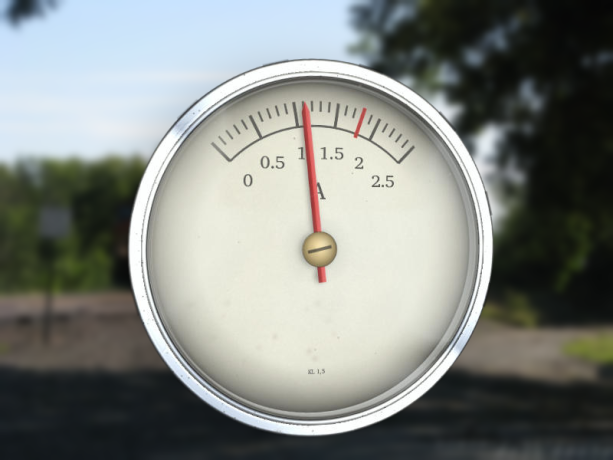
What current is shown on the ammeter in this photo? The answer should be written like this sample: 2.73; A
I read 1.1; A
